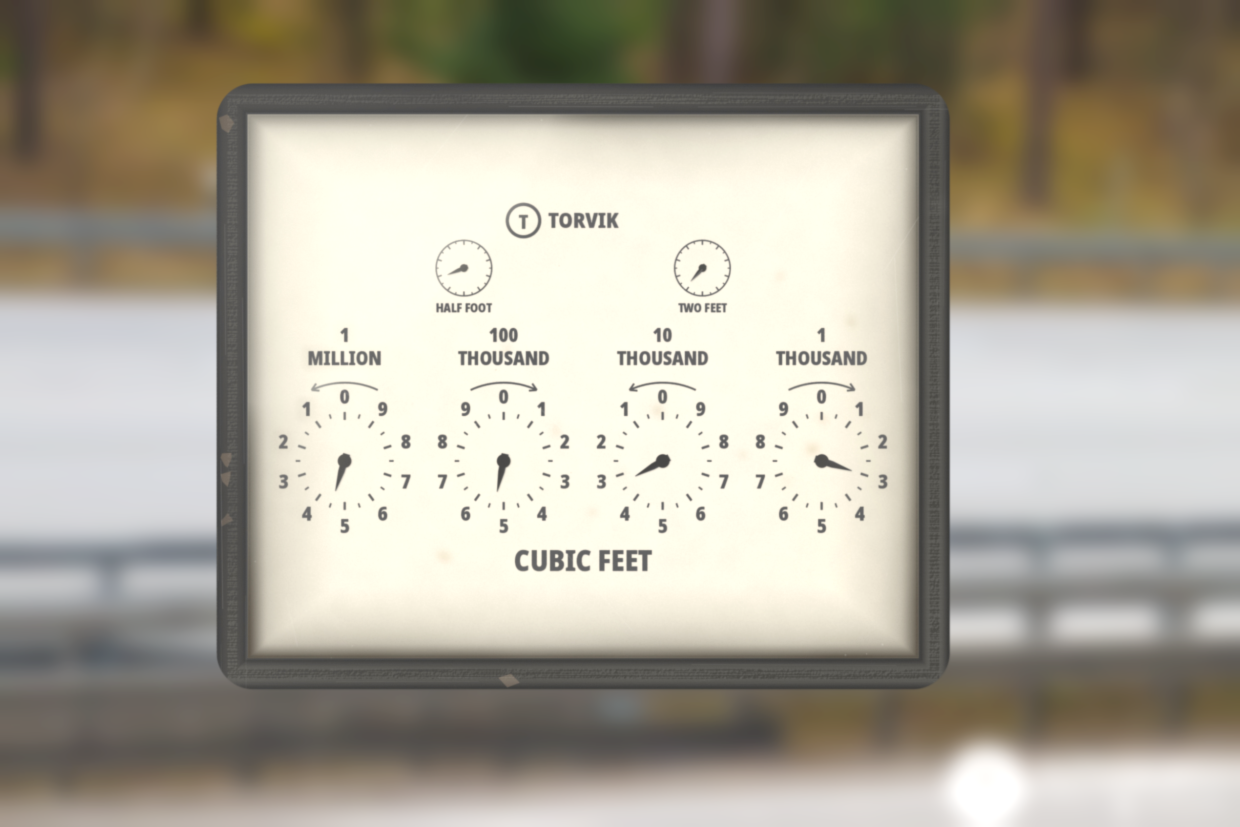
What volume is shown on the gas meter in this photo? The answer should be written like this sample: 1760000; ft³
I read 453300; ft³
